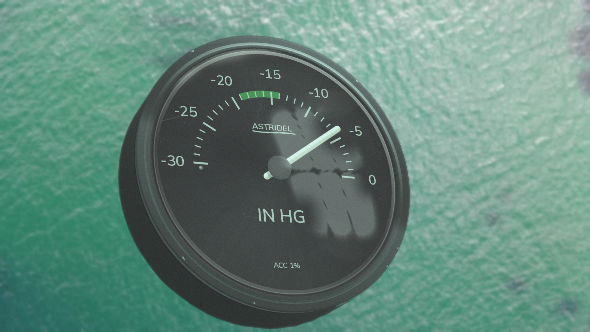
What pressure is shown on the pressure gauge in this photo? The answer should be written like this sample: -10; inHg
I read -6; inHg
